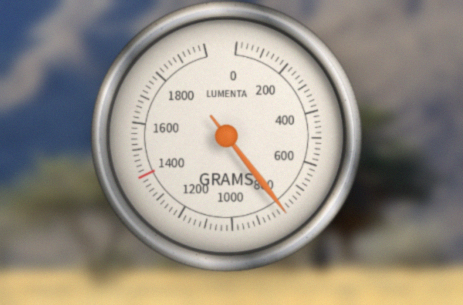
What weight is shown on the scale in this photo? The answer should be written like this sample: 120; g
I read 800; g
